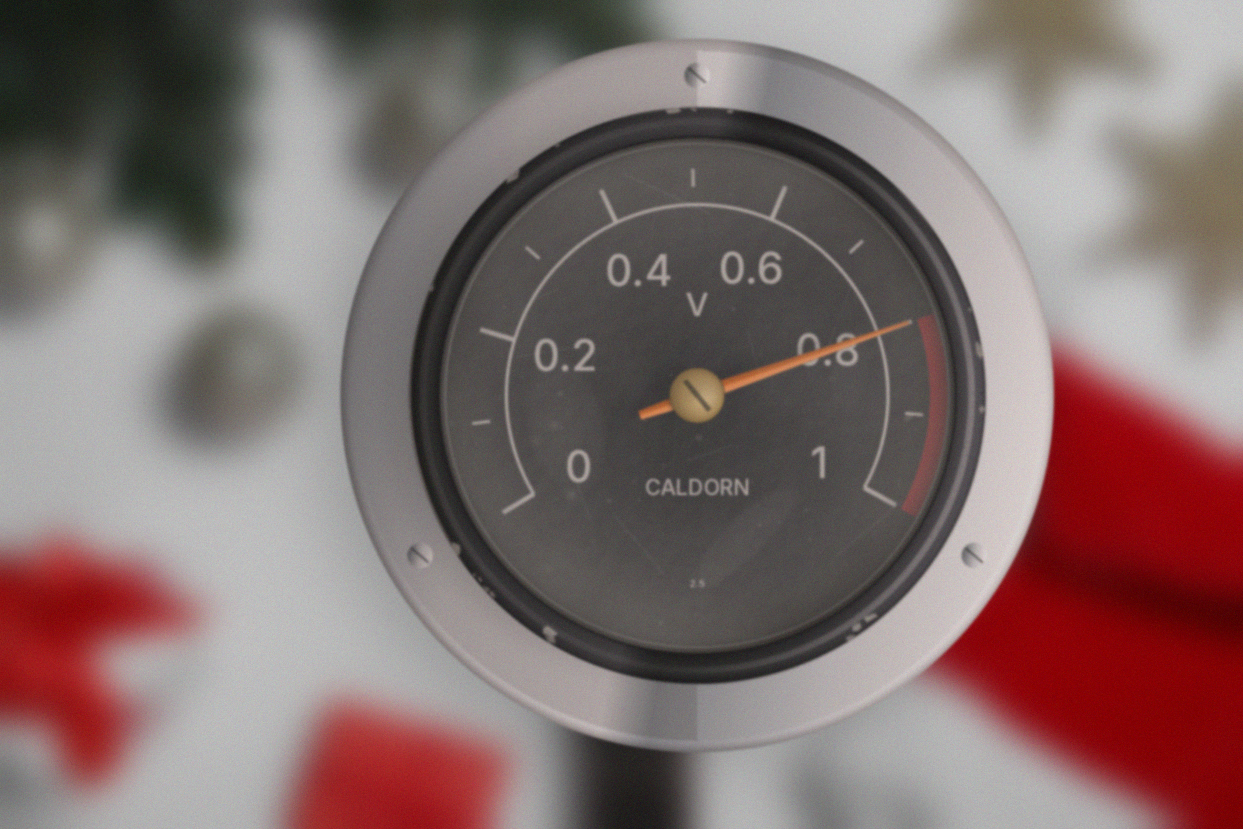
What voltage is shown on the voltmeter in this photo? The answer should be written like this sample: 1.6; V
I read 0.8; V
